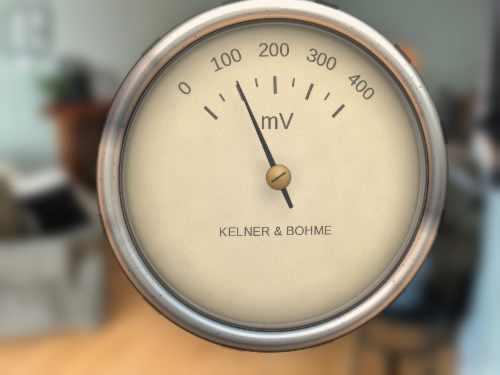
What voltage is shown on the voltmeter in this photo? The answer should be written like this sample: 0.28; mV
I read 100; mV
